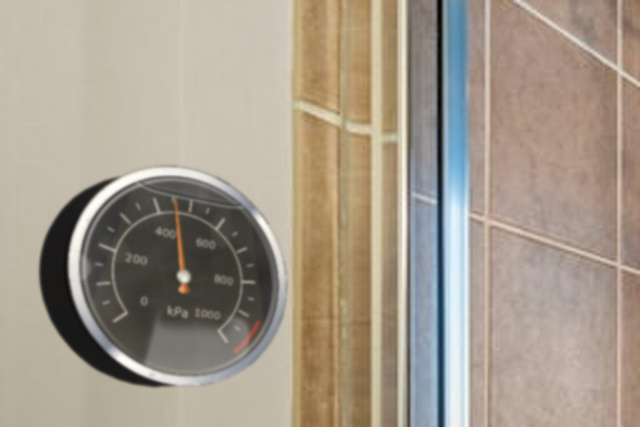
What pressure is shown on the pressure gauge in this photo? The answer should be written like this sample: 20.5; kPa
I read 450; kPa
